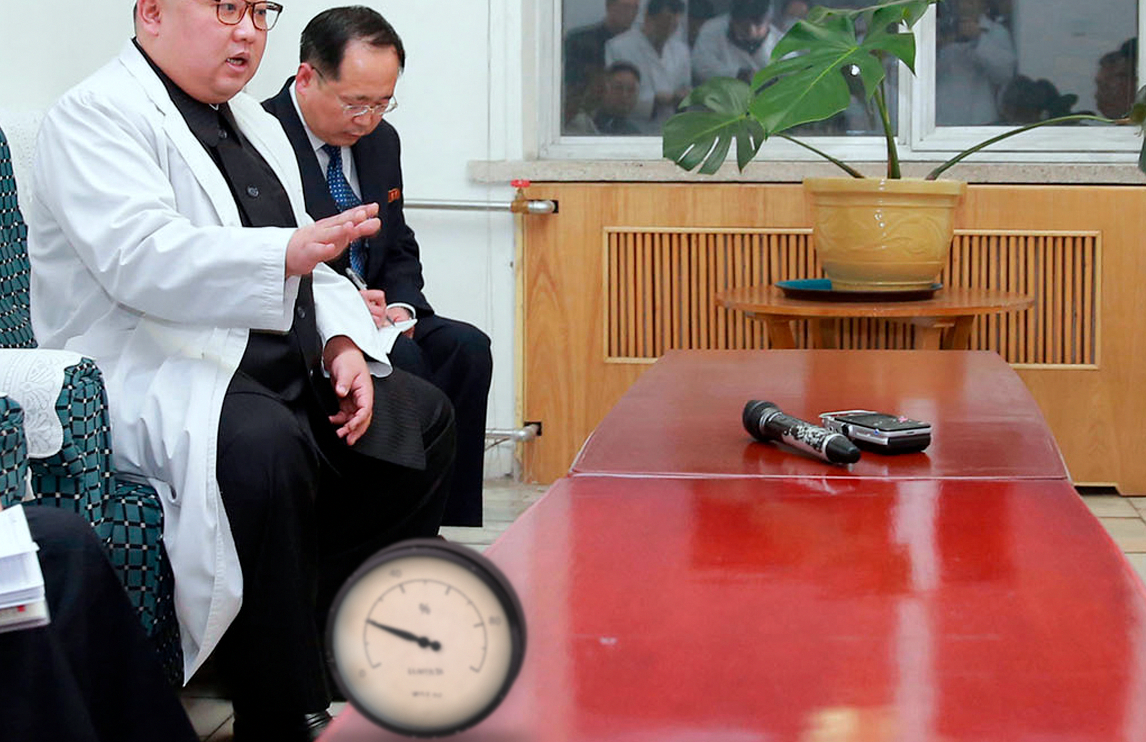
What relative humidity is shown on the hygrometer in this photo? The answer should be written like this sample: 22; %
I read 20; %
